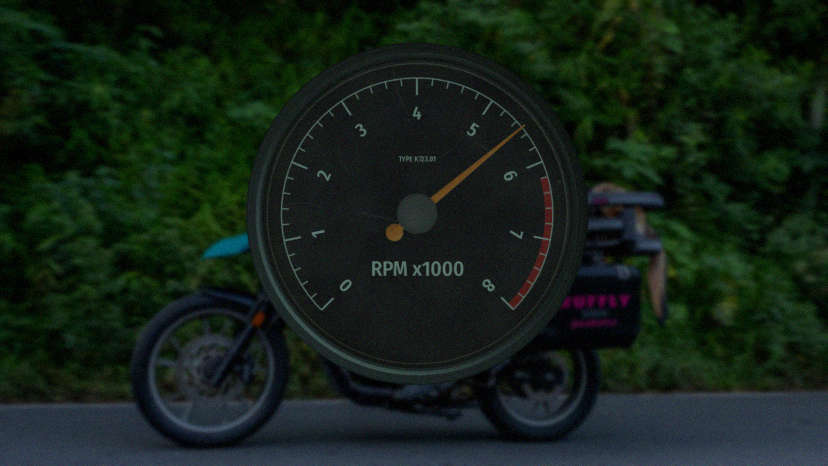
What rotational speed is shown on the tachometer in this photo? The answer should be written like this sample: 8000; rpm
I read 5500; rpm
